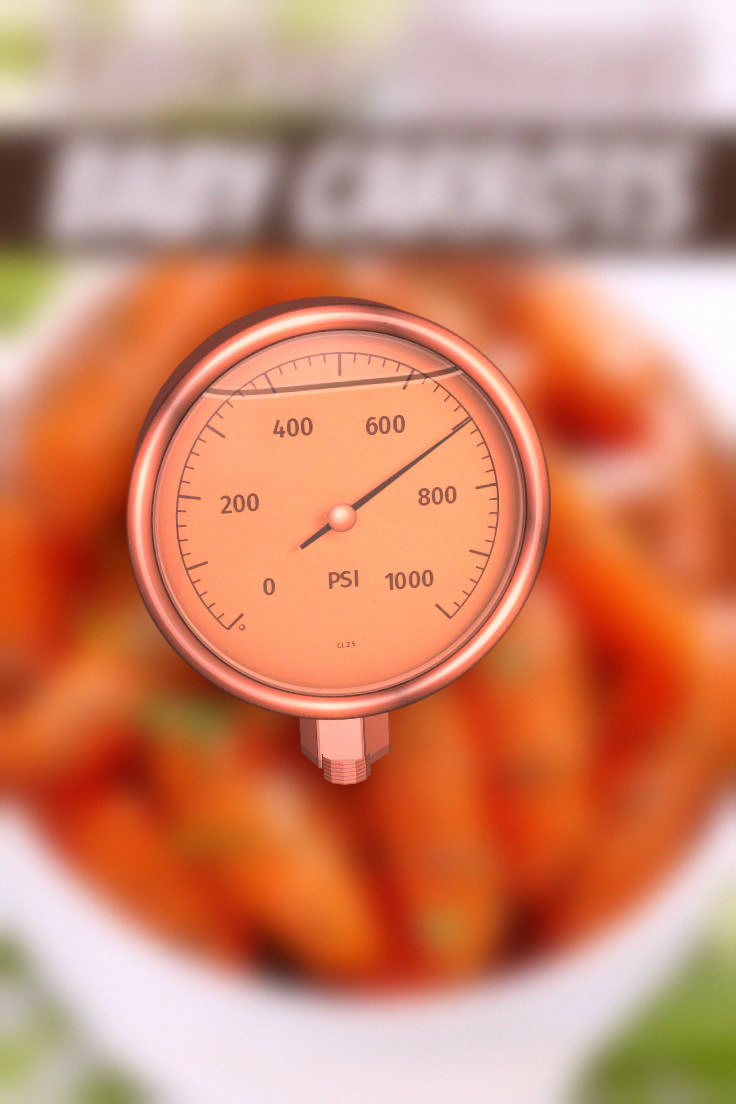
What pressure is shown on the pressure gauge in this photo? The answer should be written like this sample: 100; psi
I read 700; psi
